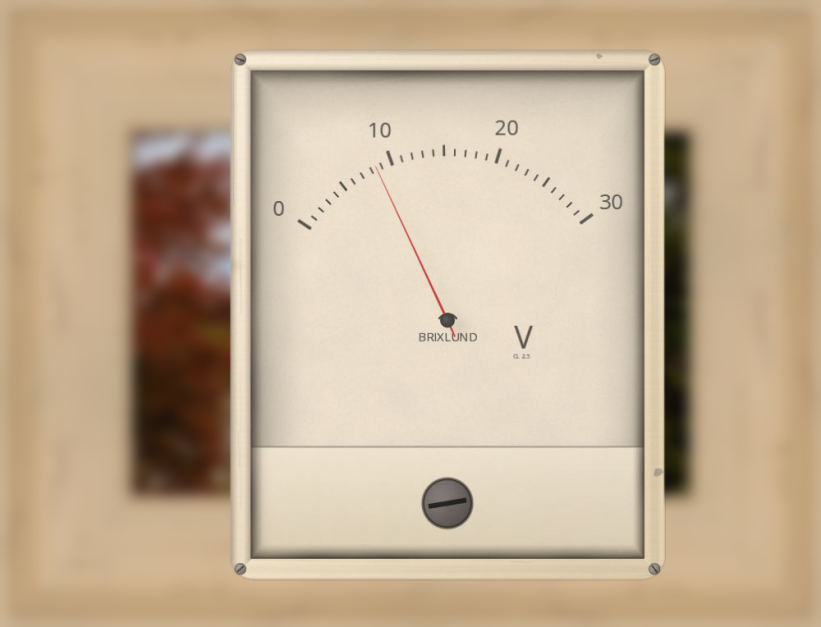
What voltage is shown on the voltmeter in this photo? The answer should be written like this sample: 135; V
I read 8.5; V
